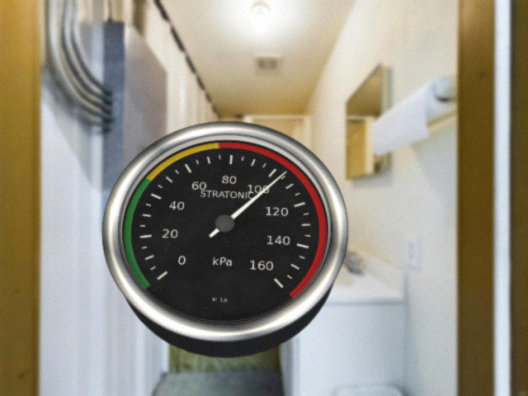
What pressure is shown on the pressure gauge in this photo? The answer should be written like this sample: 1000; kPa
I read 105; kPa
